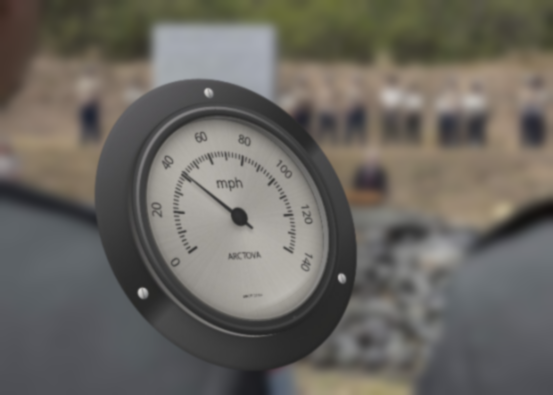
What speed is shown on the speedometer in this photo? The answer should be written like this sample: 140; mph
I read 40; mph
